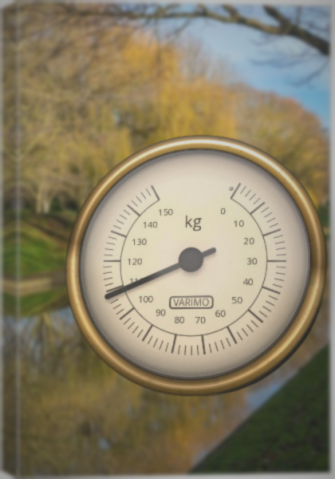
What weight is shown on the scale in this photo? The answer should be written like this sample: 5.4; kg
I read 108; kg
